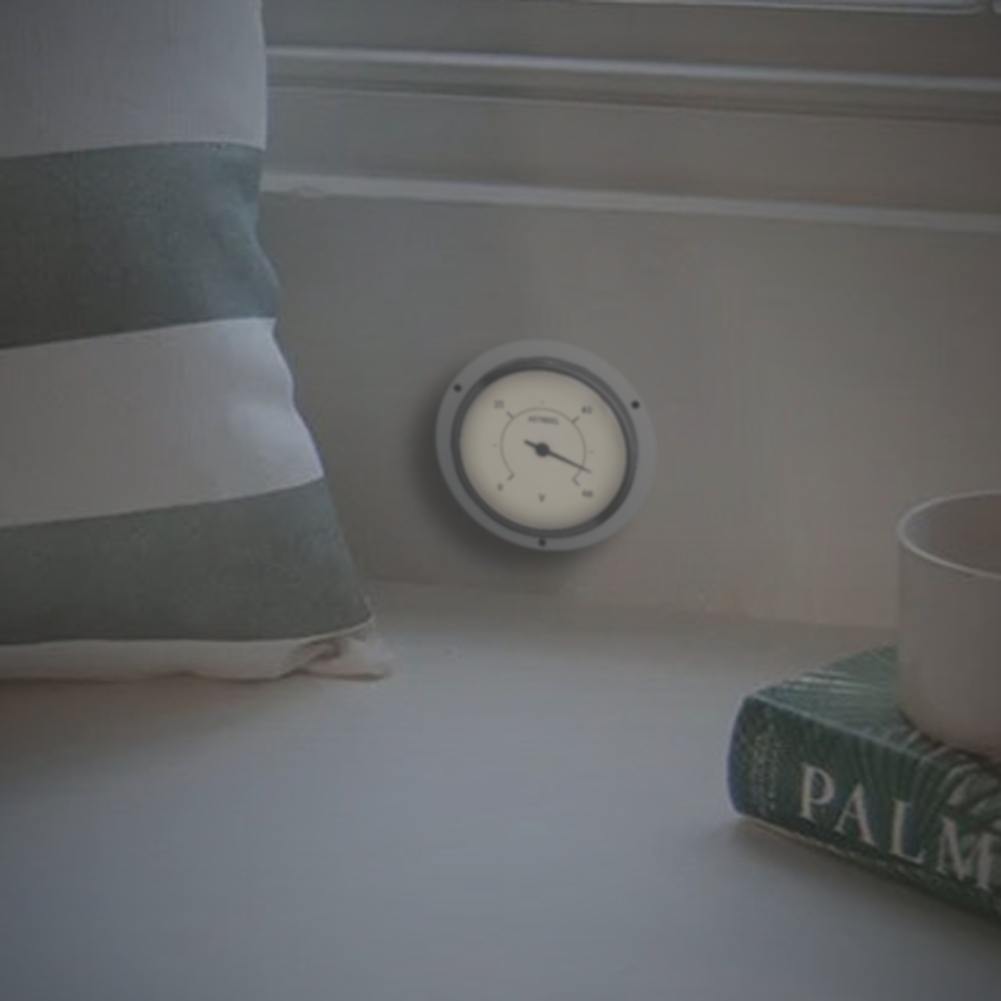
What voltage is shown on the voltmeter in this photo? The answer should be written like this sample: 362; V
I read 55; V
